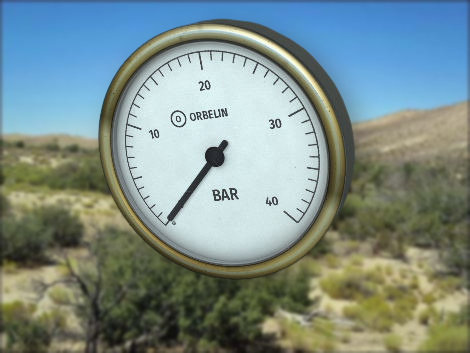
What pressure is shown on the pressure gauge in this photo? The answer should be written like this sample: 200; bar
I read 0; bar
